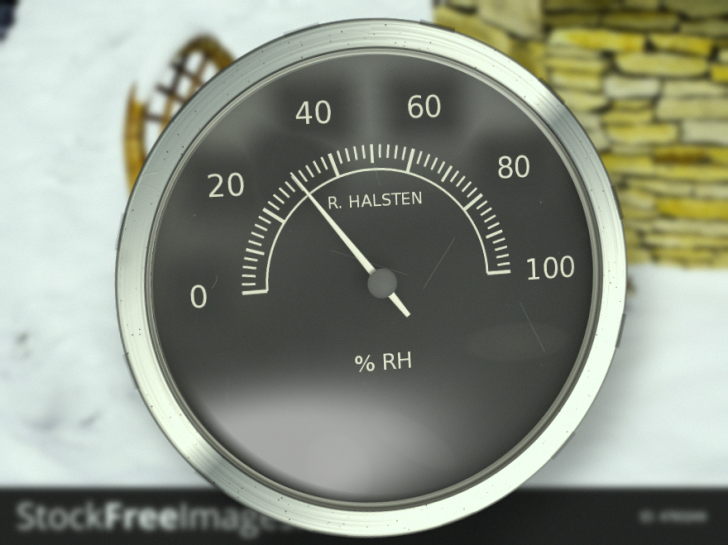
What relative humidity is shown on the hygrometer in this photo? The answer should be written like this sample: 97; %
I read 30; %
